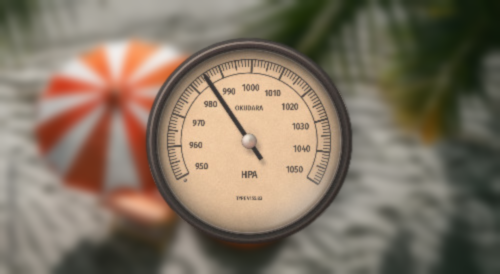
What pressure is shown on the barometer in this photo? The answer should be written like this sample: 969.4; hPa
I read 985; hPa
